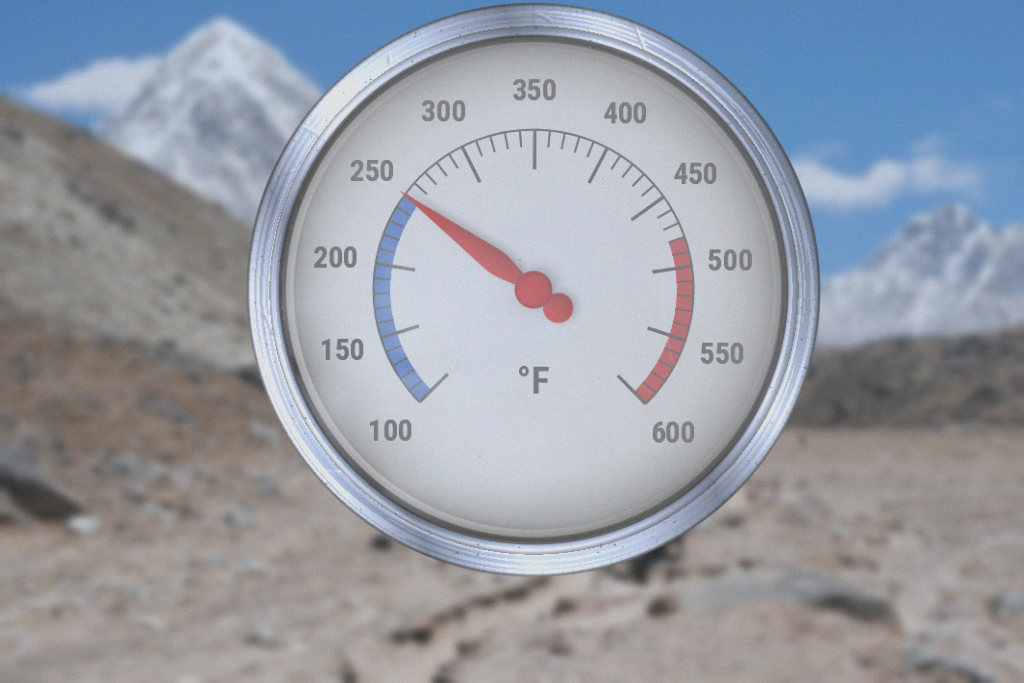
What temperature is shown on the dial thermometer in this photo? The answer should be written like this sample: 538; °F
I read 250; °F
